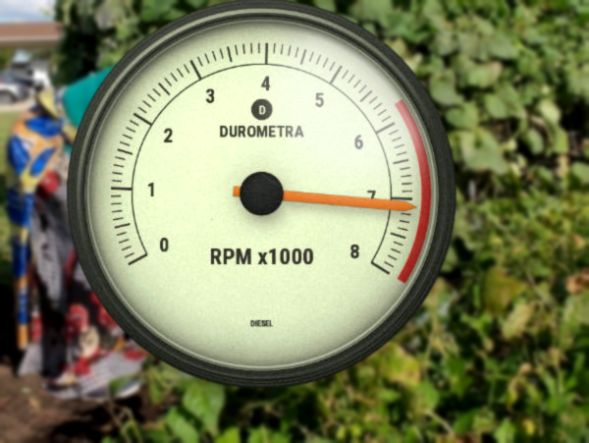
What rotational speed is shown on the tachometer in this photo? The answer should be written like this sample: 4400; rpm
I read 7100; rpm
